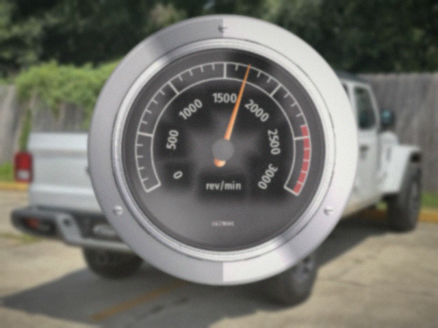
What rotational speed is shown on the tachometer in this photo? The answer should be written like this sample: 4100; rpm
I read 1700; rpm
